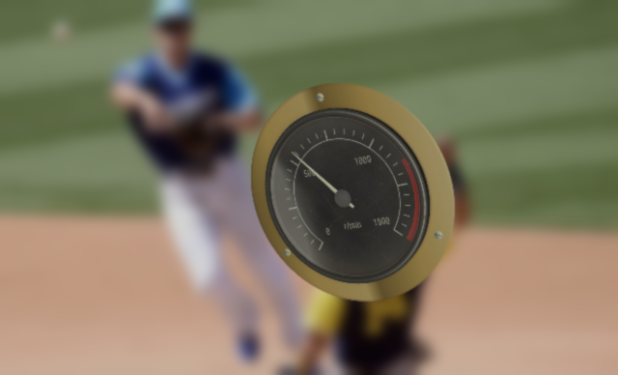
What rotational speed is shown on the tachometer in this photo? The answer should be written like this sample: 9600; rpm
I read 550; rpm
